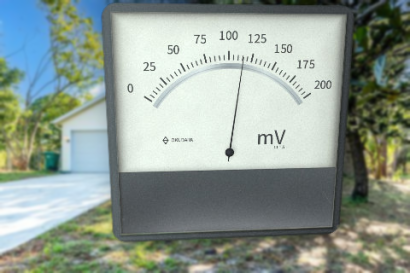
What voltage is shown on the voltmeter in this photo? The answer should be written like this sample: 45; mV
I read 115; mV
